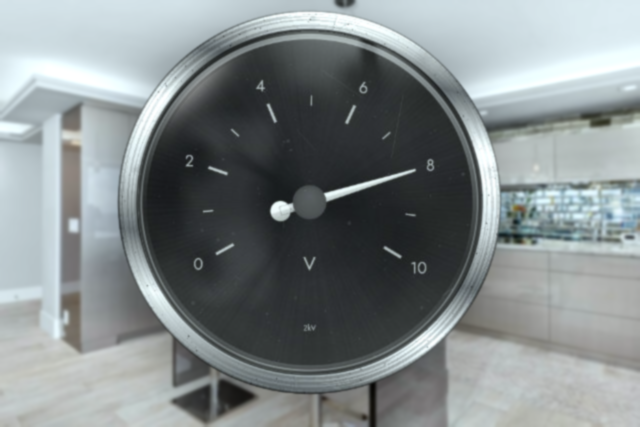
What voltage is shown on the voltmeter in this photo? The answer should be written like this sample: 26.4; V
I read 8; V
